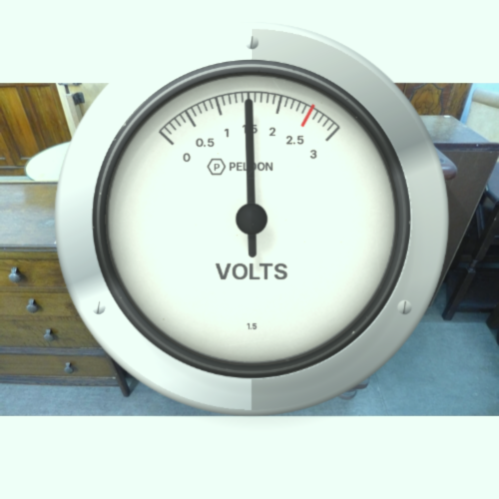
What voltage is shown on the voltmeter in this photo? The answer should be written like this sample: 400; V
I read 1.5; V
